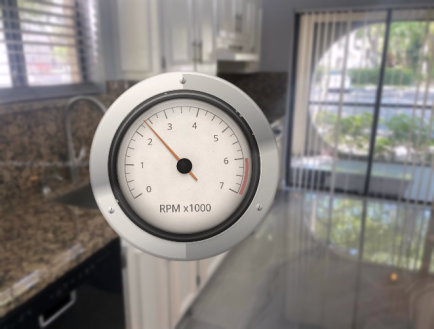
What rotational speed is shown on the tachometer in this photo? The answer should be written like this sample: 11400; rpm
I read 2375; rpm
